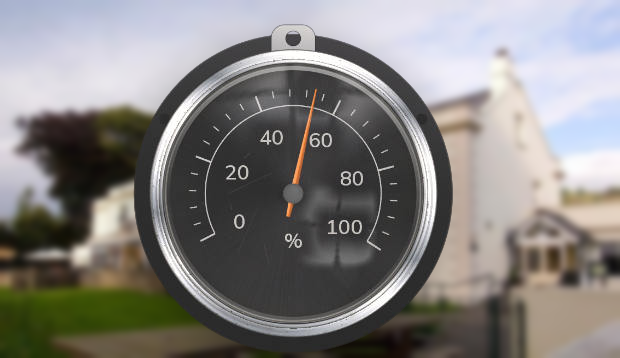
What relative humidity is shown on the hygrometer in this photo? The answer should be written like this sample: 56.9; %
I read 54; %
